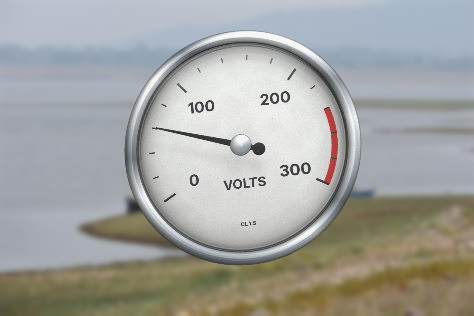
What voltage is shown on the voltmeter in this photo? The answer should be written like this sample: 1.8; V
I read 60; V
